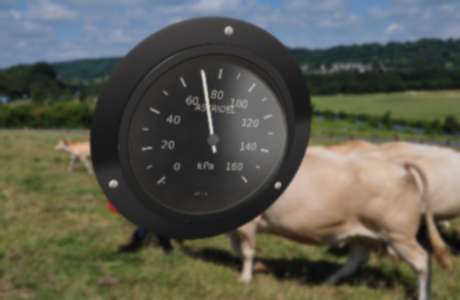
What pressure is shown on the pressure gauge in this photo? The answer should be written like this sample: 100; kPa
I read 70; kPa
